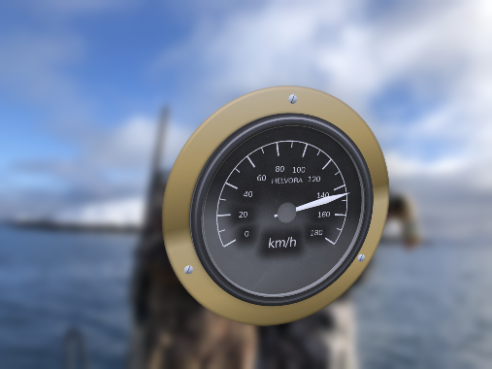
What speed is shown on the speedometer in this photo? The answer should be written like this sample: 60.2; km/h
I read 145; km/h
